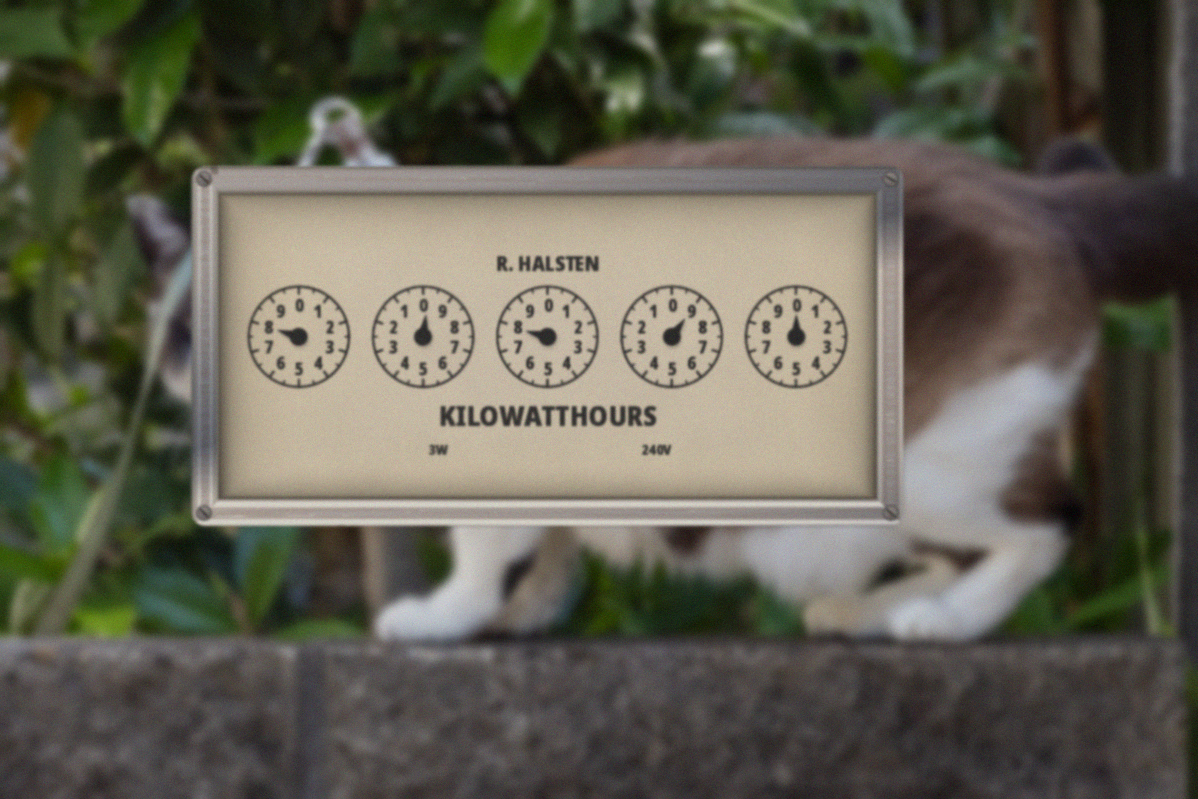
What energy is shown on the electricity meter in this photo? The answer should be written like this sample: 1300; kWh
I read 79790; kWh
